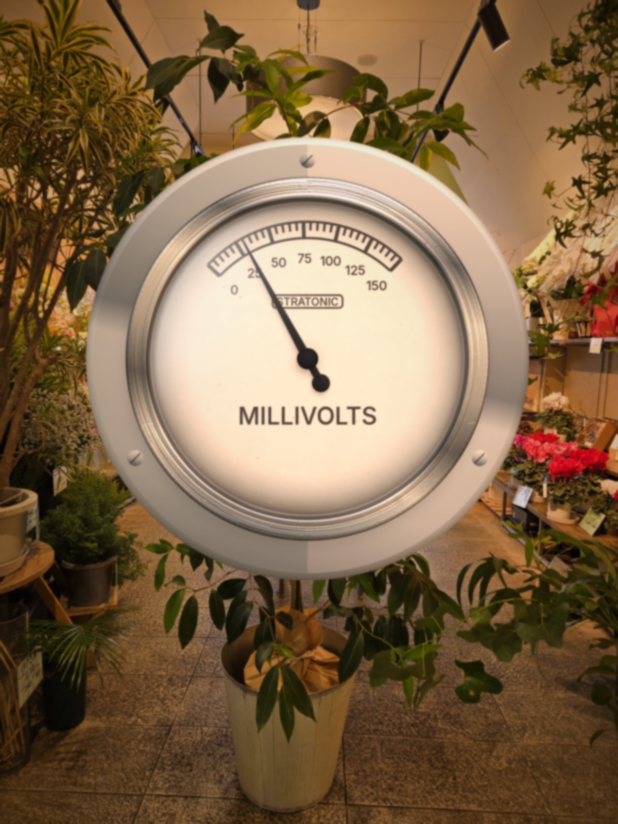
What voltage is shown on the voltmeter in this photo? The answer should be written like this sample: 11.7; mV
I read 30; mV
